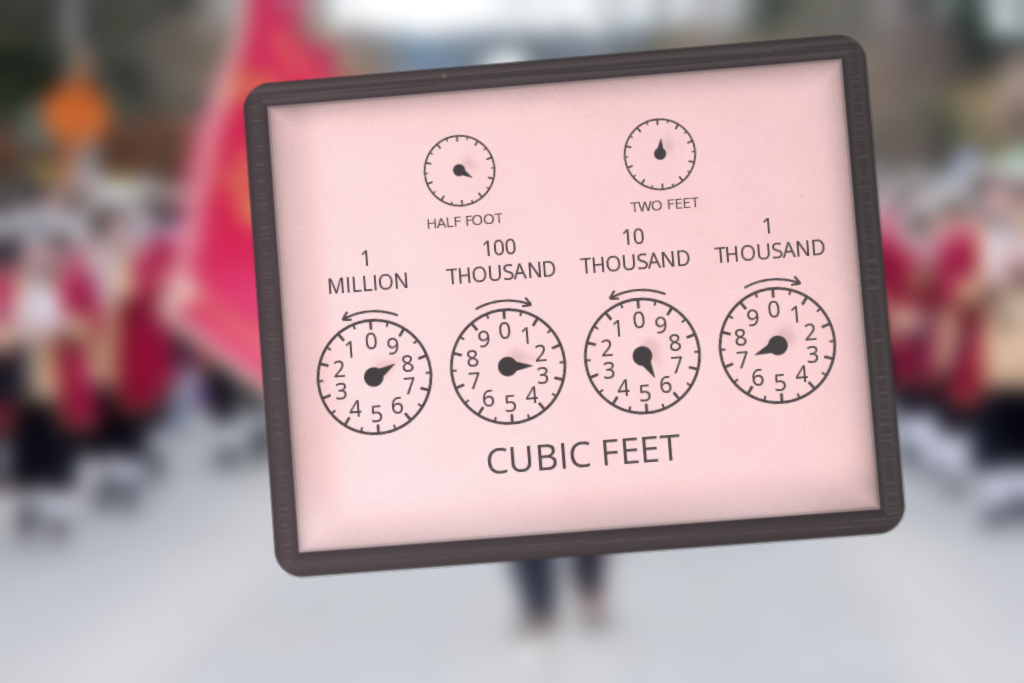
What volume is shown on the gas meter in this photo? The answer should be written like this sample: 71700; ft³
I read 825700; ft³
